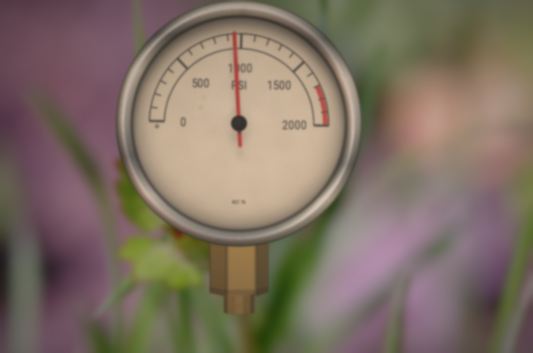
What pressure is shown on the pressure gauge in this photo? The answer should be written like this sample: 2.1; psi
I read 950; psi
